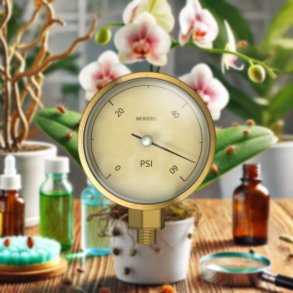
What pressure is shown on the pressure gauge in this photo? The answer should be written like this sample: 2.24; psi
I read 55; psi
